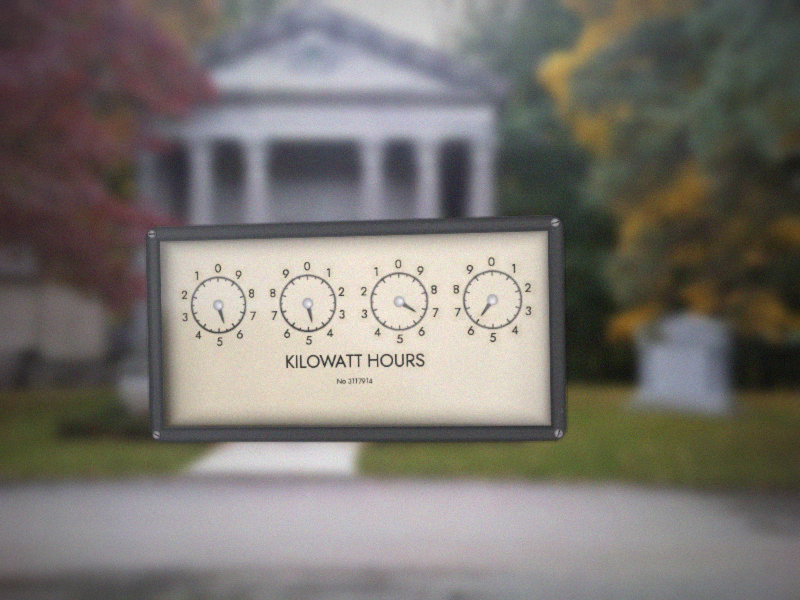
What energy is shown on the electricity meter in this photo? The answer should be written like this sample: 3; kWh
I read 5466; kWh
